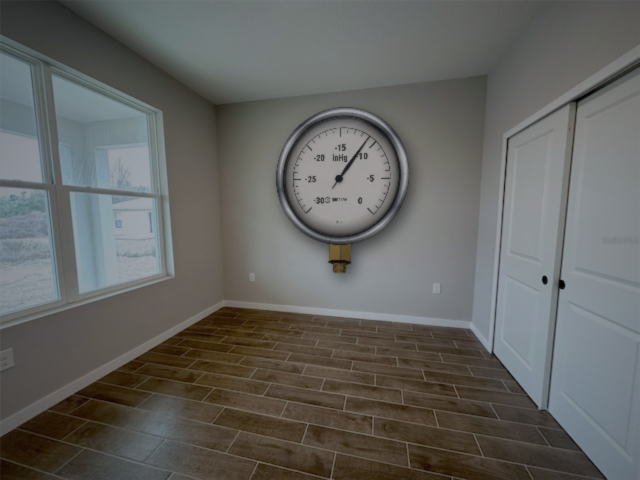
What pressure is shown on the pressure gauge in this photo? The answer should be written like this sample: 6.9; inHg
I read -11; inHg
